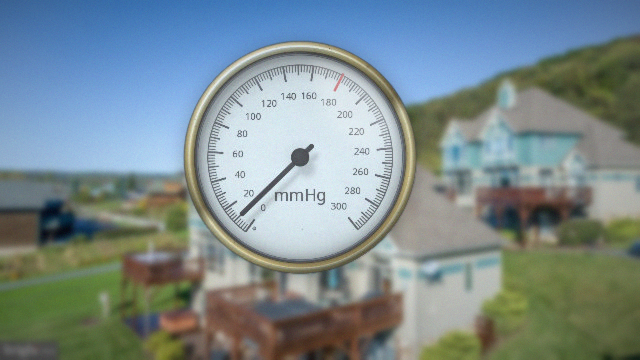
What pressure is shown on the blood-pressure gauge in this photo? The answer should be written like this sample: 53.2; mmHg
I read 10; mmHg
